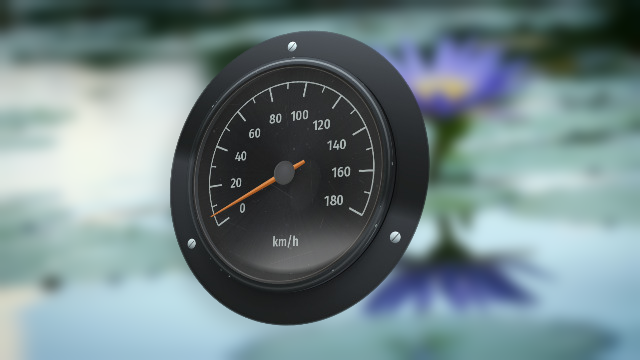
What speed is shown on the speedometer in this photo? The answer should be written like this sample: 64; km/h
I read 5; km/h
